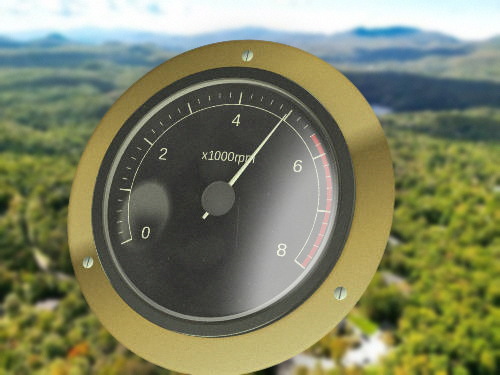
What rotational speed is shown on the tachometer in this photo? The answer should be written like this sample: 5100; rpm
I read 5000; rpm
